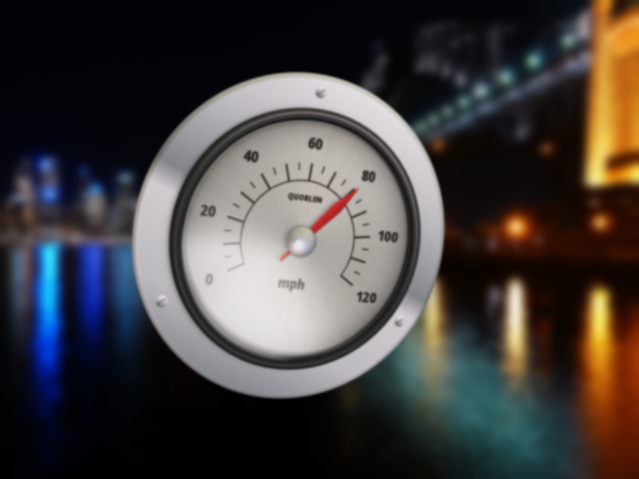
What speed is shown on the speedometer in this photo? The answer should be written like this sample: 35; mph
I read 80; mph
